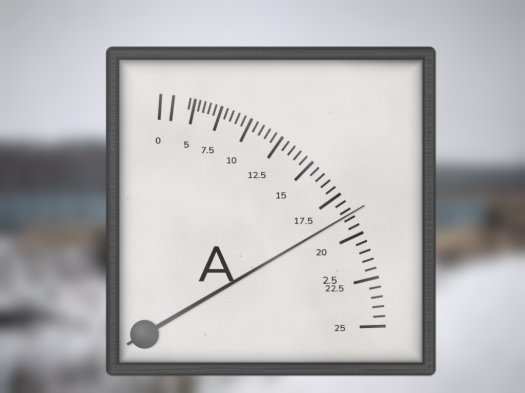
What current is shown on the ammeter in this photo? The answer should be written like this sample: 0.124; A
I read 18.75; A
